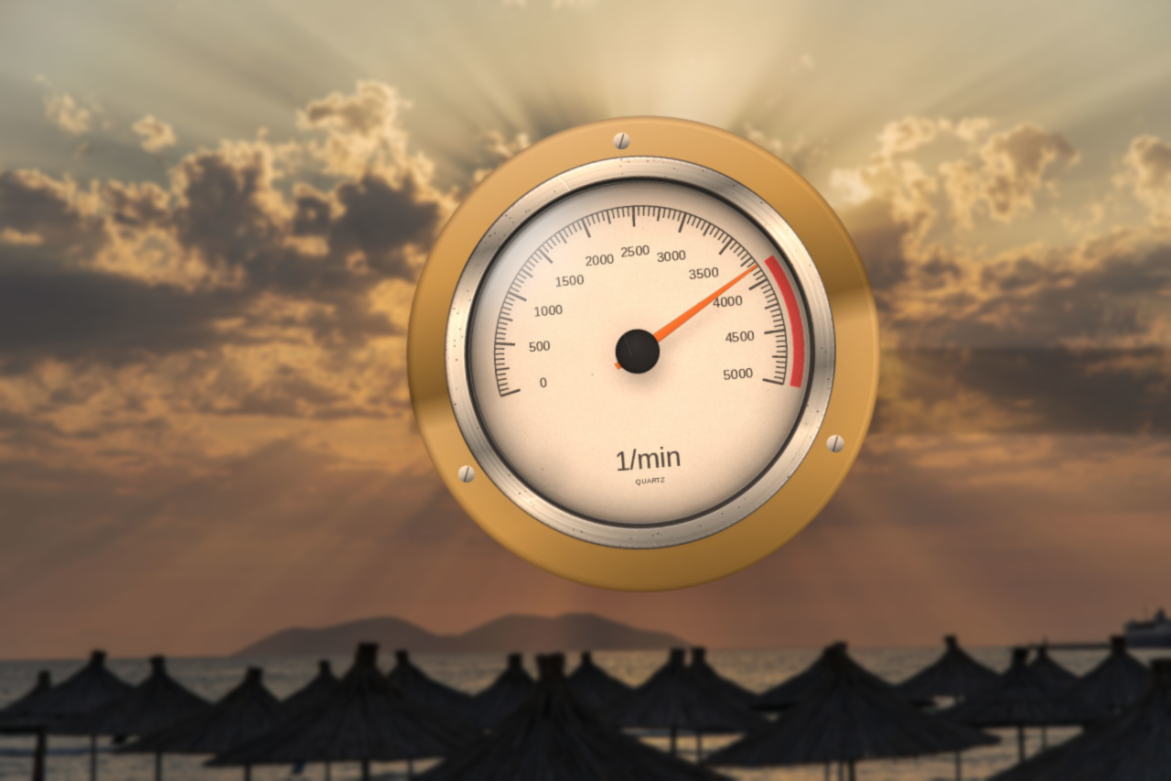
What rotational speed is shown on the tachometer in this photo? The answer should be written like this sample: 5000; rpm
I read 3850; rpm
